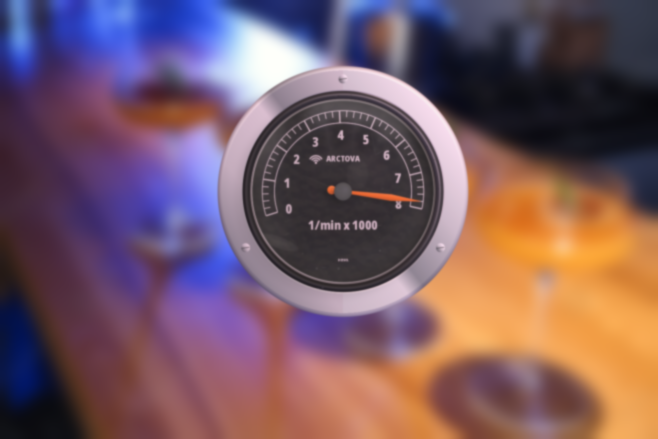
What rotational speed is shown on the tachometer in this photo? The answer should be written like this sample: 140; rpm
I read 7800; rpm
